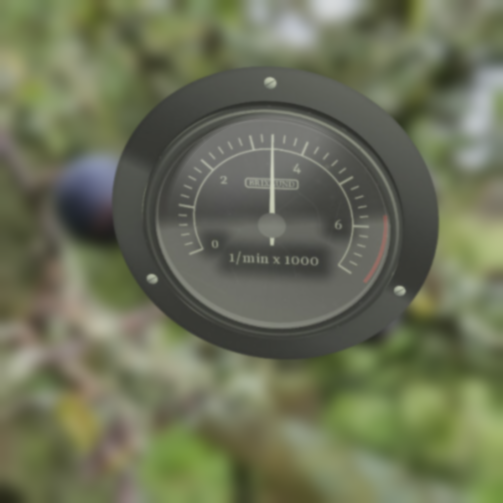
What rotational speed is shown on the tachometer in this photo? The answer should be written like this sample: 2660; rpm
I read 3400; rpm
